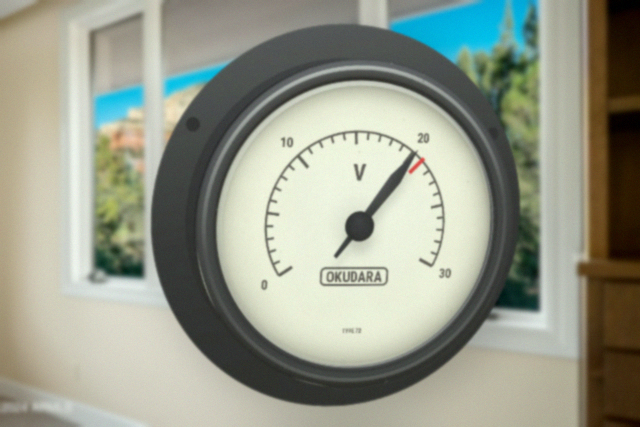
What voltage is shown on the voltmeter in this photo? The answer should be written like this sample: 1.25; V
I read 20; V
